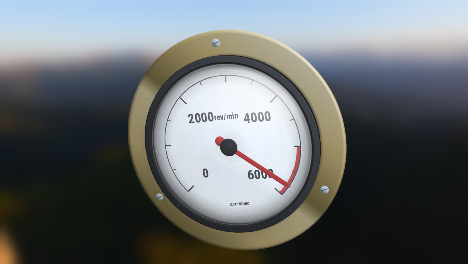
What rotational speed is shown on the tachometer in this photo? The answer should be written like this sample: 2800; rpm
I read 5750; rpm
